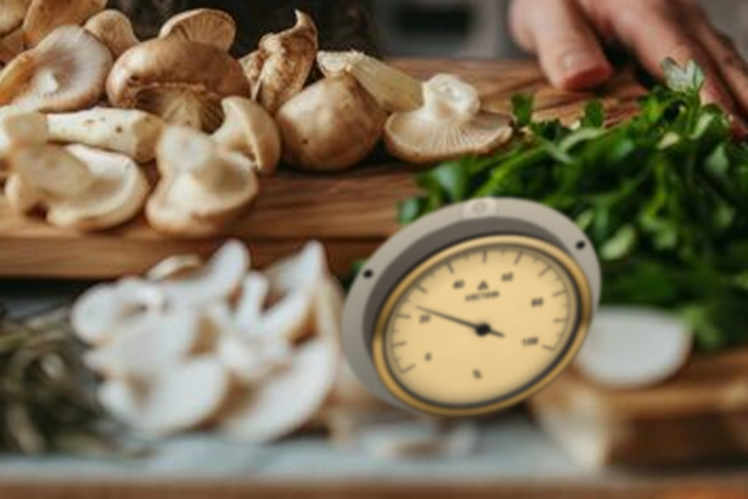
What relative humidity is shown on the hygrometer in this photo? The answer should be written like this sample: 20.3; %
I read 25; %
